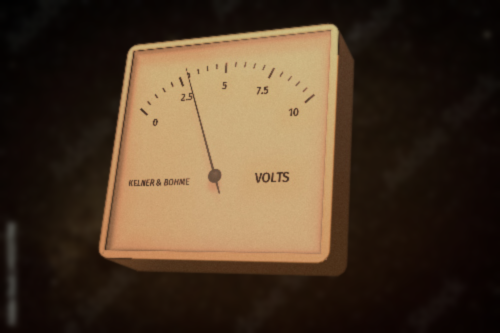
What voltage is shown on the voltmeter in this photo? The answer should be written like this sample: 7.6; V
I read 3; V
